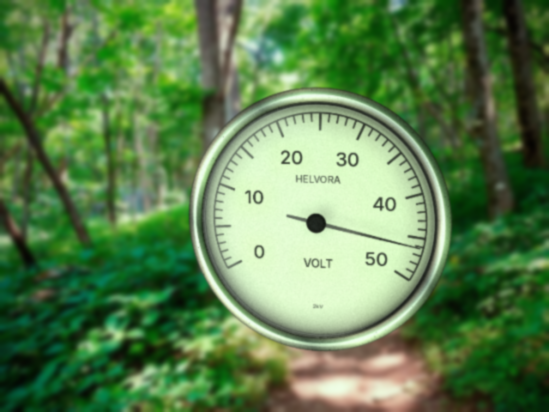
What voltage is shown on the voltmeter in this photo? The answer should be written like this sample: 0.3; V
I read 46; V
